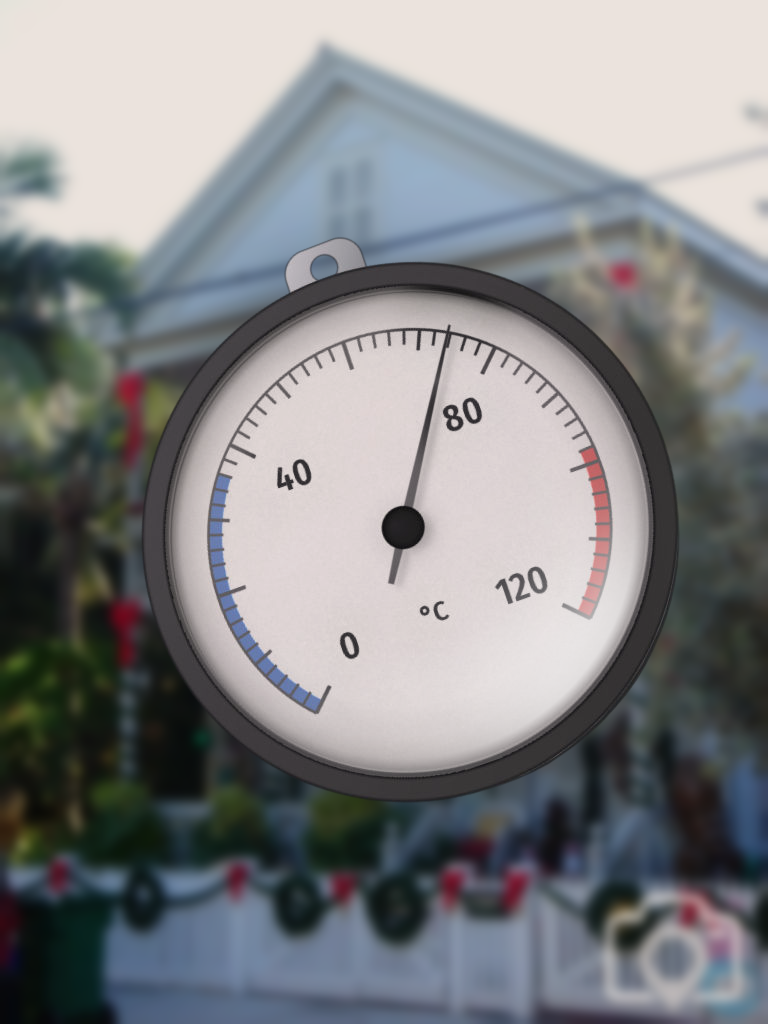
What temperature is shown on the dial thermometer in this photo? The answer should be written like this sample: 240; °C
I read 74; °C
